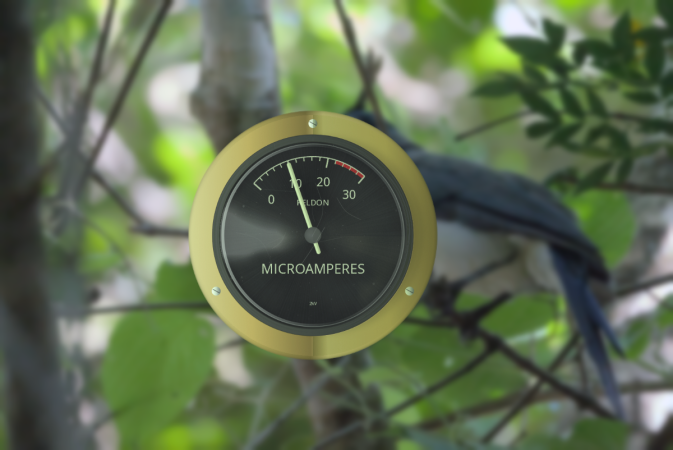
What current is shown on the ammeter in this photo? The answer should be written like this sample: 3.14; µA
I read 10; µA
